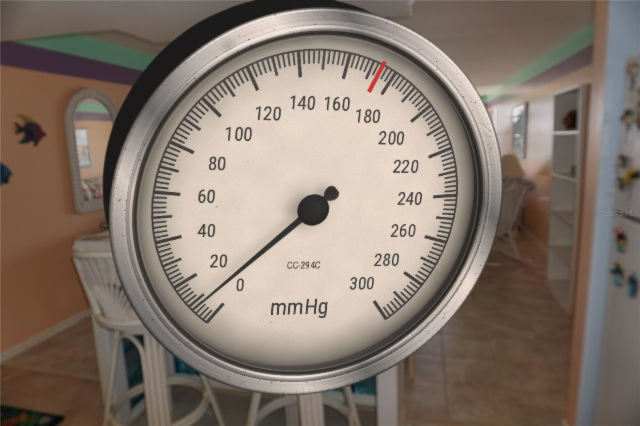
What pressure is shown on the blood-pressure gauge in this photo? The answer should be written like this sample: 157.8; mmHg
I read 10; mmHg
